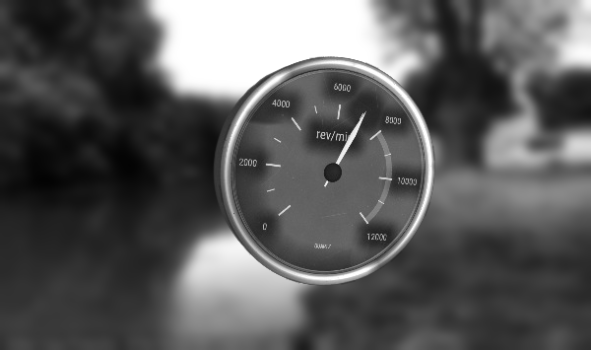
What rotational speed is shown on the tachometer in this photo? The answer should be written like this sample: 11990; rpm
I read 7000; rpm
